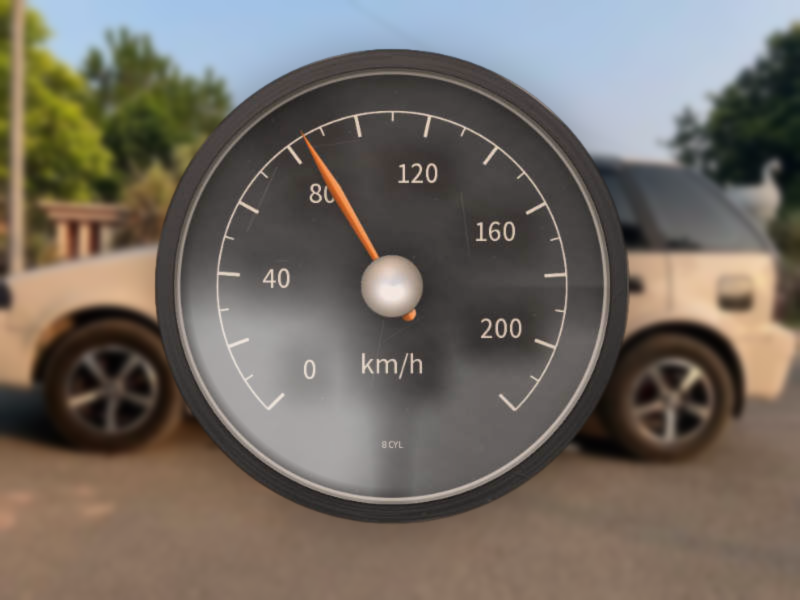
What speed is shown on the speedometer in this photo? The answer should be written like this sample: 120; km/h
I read 85; km/h
